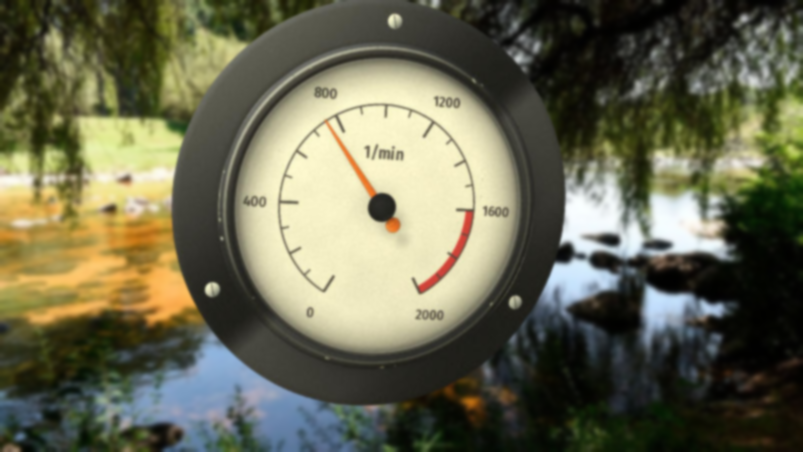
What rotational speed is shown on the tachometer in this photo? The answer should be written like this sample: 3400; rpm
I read 750; rpm
